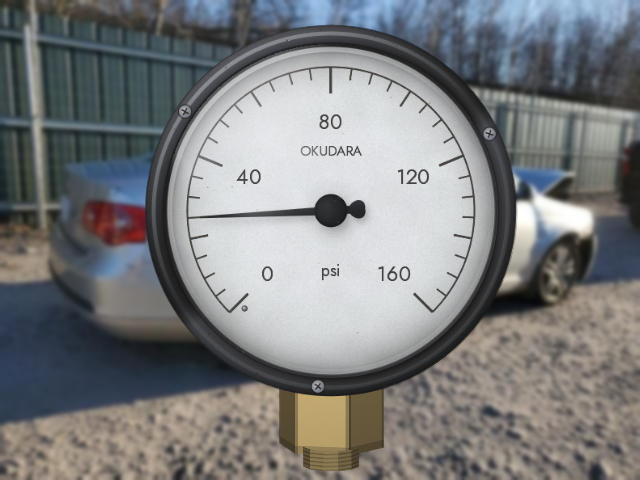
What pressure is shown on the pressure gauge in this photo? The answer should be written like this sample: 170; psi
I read 25; psi
